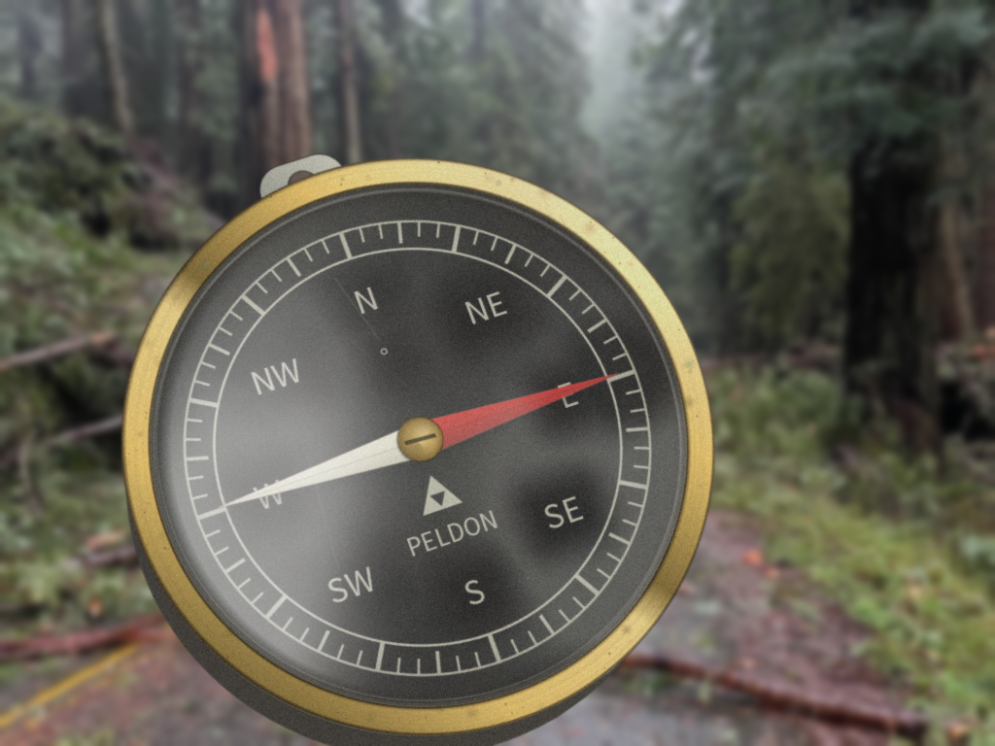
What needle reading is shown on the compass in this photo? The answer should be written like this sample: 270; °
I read 90; °
